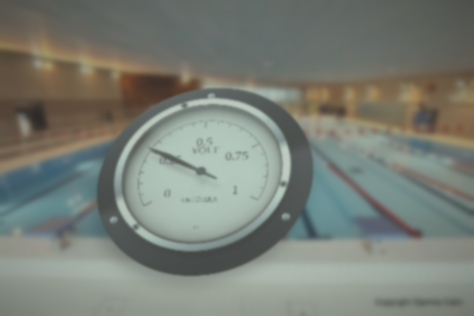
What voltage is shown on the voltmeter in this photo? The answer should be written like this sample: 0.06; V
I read 0.25; V
